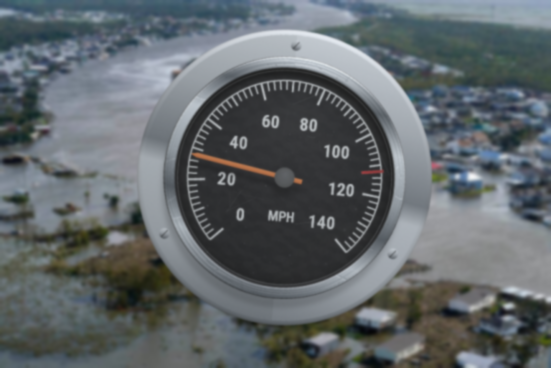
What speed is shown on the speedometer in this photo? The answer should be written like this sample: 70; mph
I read 28; mph
